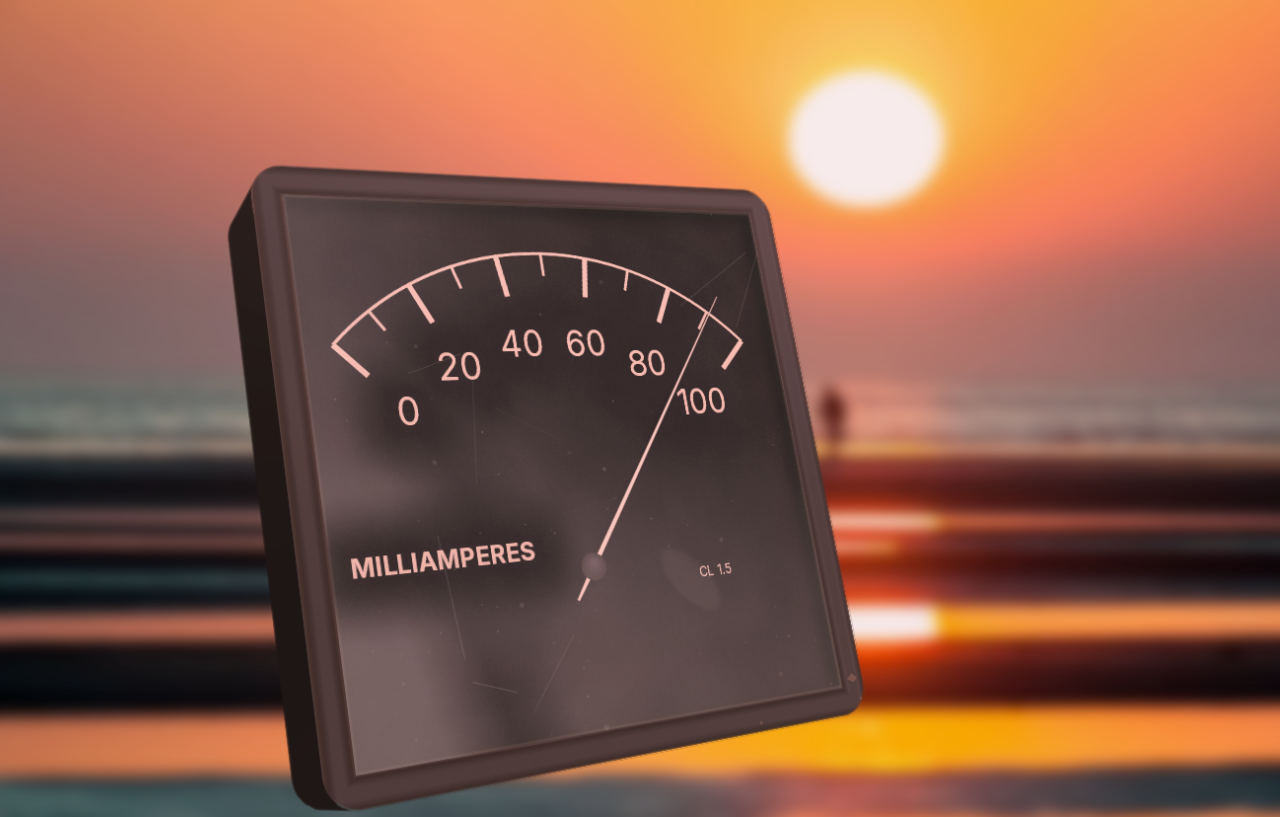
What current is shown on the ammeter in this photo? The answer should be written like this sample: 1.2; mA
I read 90; mA
